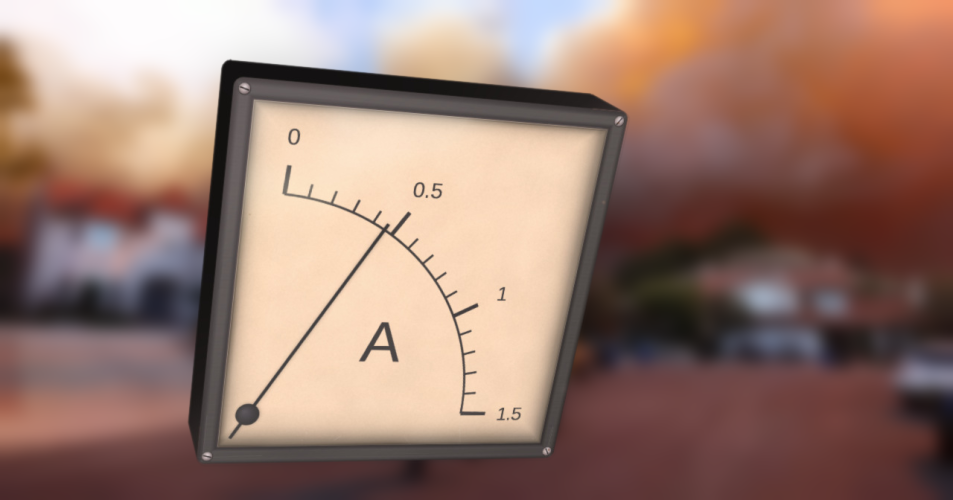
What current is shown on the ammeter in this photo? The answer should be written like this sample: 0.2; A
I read 0.45; A
